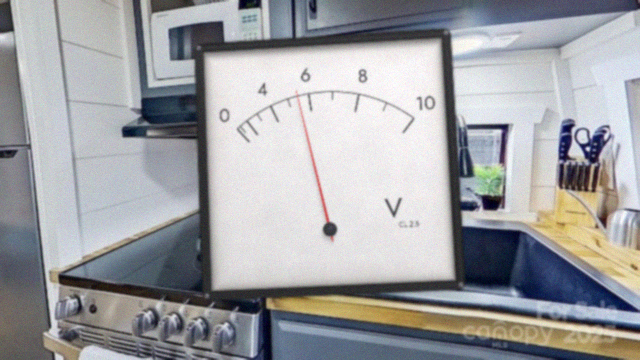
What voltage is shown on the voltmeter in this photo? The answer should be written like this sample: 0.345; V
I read 5.5; V
